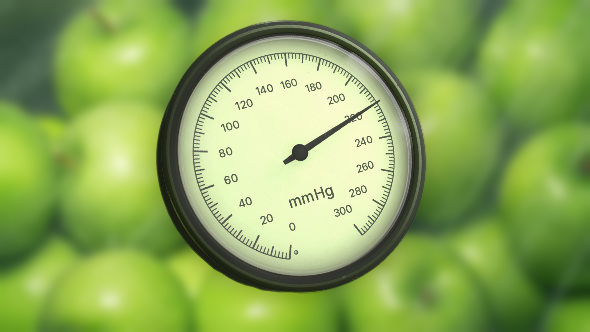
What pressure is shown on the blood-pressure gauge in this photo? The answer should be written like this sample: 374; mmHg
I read 220; mmHg
